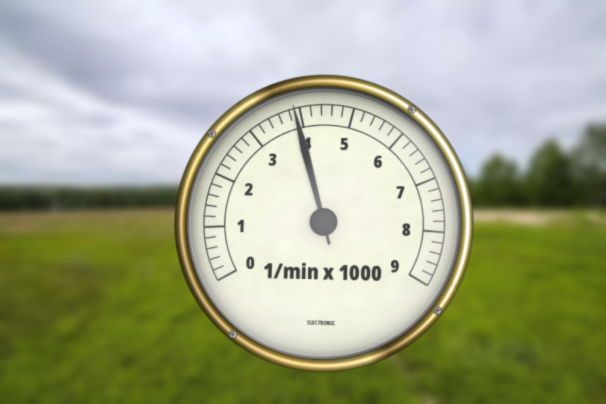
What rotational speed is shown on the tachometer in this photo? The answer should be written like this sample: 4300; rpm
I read 3900; rpm
